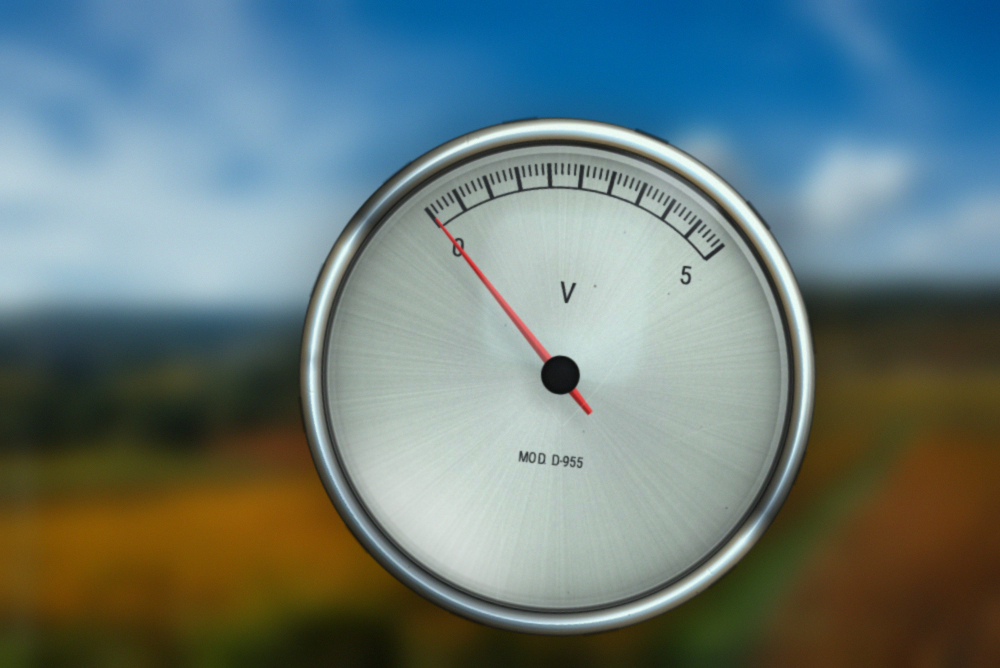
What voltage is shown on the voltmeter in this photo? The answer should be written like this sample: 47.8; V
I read 0; V
